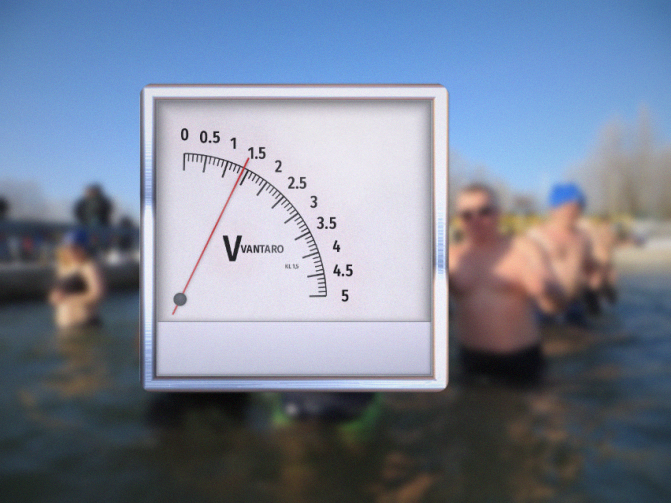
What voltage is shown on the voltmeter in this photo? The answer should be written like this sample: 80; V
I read 1.4; V
